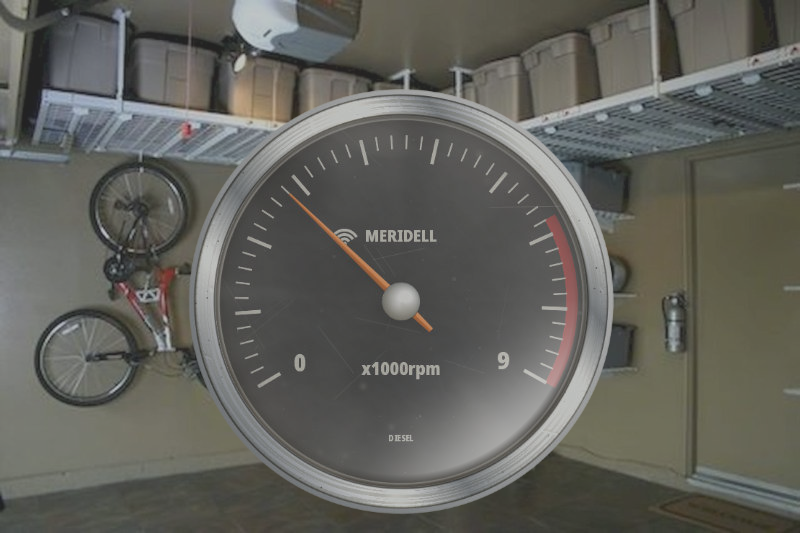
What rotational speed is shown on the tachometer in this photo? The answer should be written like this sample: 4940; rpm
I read 2800; rpm
